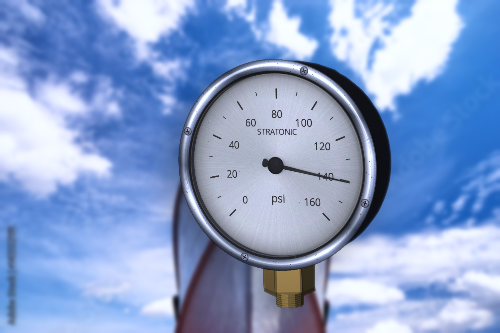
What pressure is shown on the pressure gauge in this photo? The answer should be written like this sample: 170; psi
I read 140; psi
